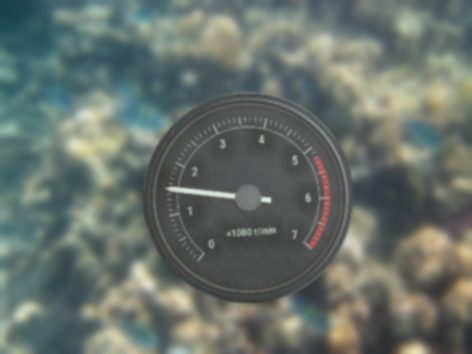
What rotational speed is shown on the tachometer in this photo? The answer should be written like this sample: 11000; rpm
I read 1500; rpm
